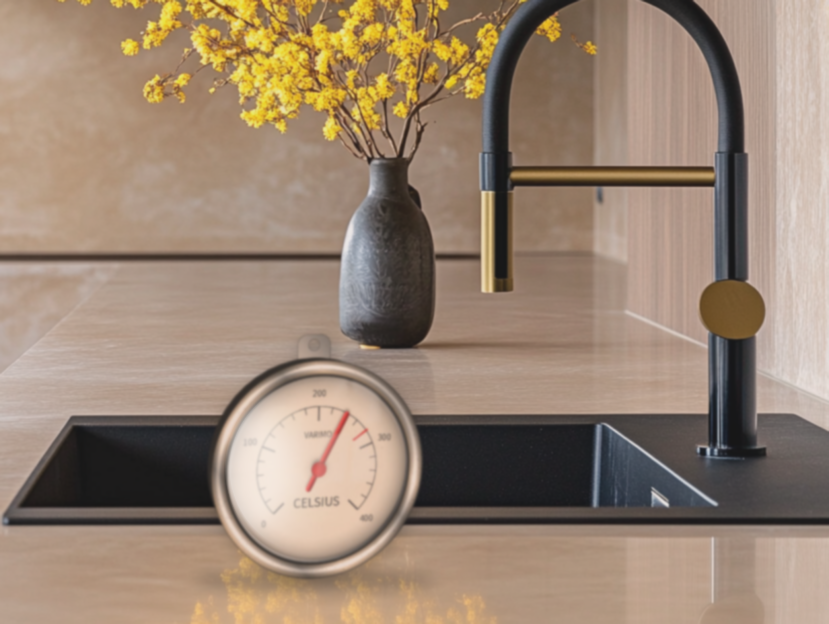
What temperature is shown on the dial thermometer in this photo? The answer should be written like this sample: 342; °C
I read 240; °C
